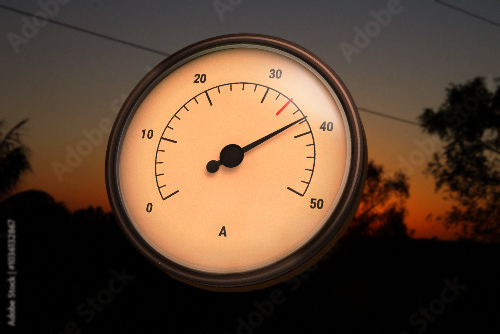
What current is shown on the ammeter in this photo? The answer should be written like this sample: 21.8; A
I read 38; A
